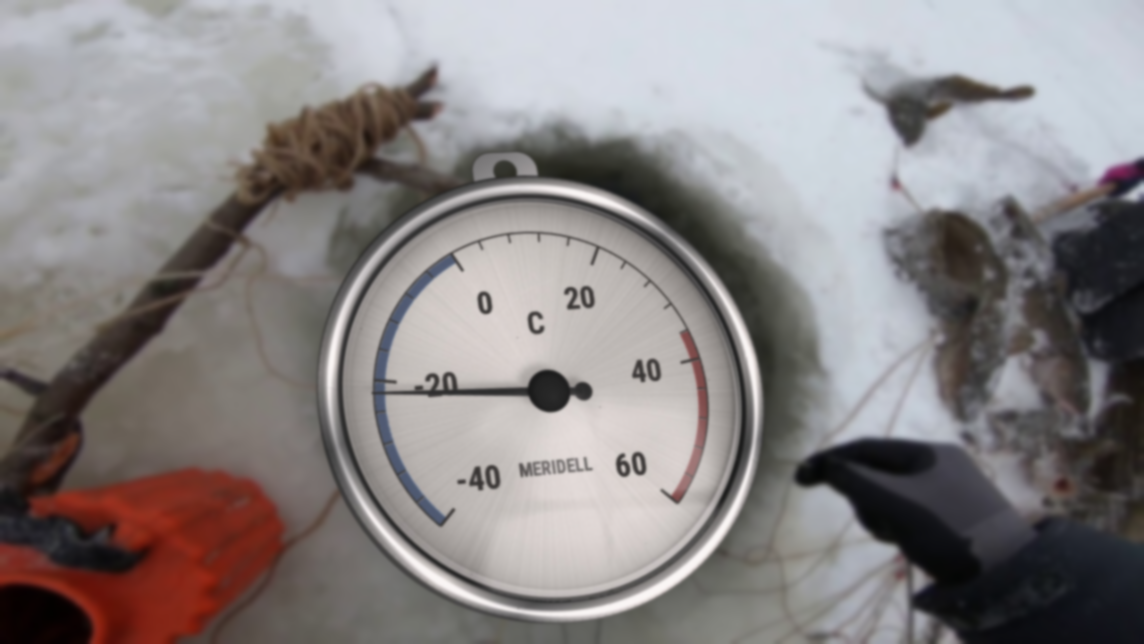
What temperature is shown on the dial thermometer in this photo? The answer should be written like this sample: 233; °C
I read -22; °C
